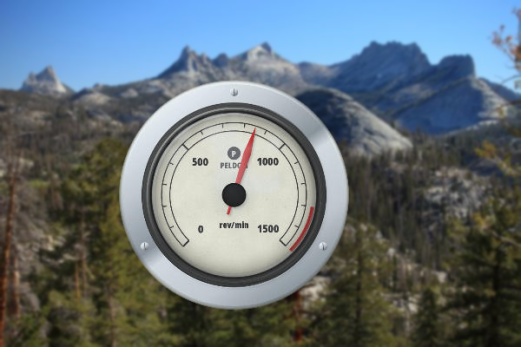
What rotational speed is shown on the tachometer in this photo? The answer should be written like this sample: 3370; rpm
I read 850; rpm
